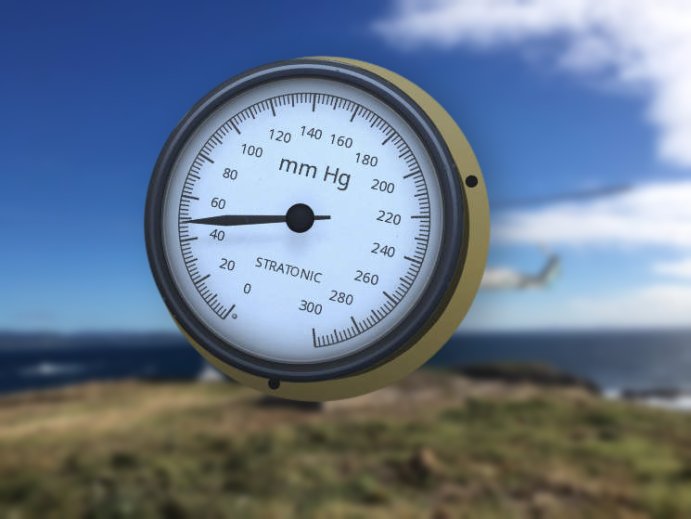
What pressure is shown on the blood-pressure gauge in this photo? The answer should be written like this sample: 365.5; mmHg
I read 48; mmHg
